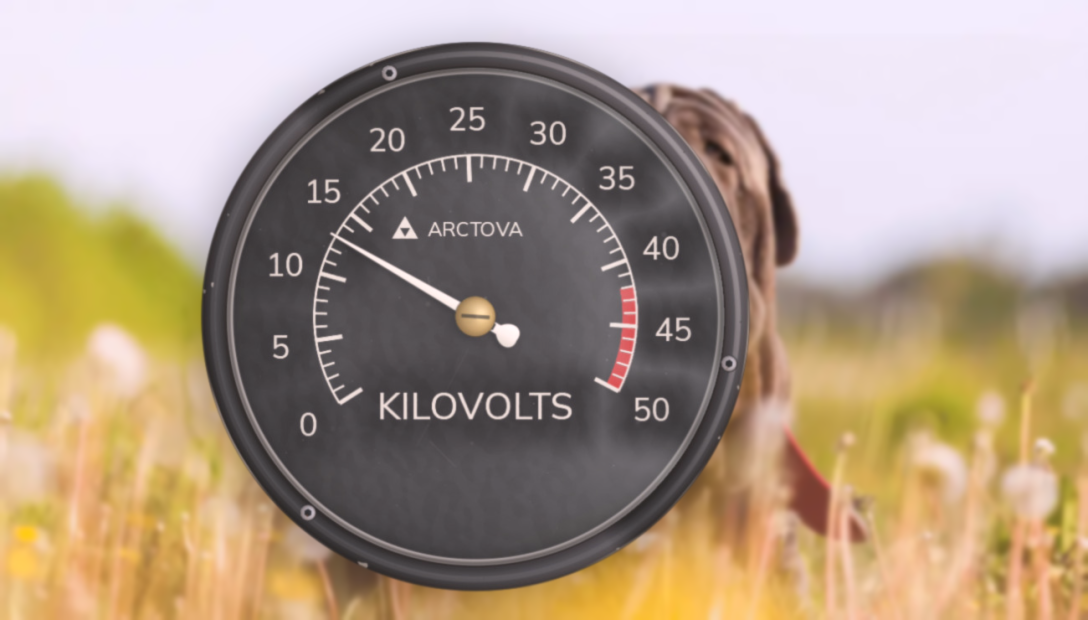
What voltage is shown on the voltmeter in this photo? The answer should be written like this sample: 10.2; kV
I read 13; kV
